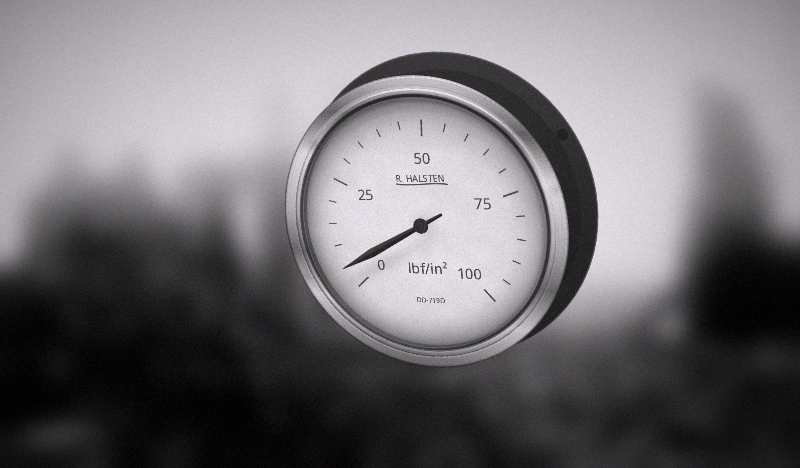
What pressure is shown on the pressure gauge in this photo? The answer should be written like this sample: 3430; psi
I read 5; psi
